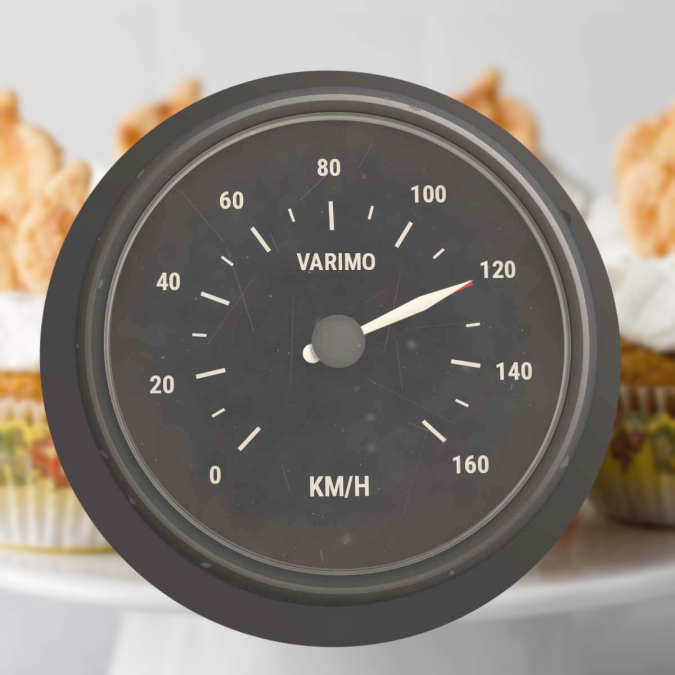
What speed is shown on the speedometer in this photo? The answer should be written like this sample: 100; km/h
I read 120; km/h
